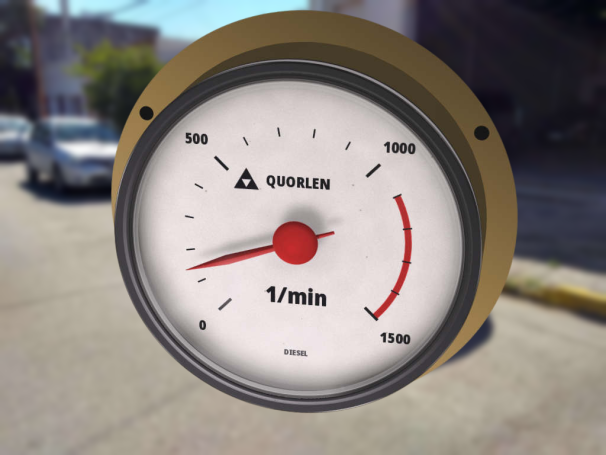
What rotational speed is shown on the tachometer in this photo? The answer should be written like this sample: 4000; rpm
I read 150; rpm
